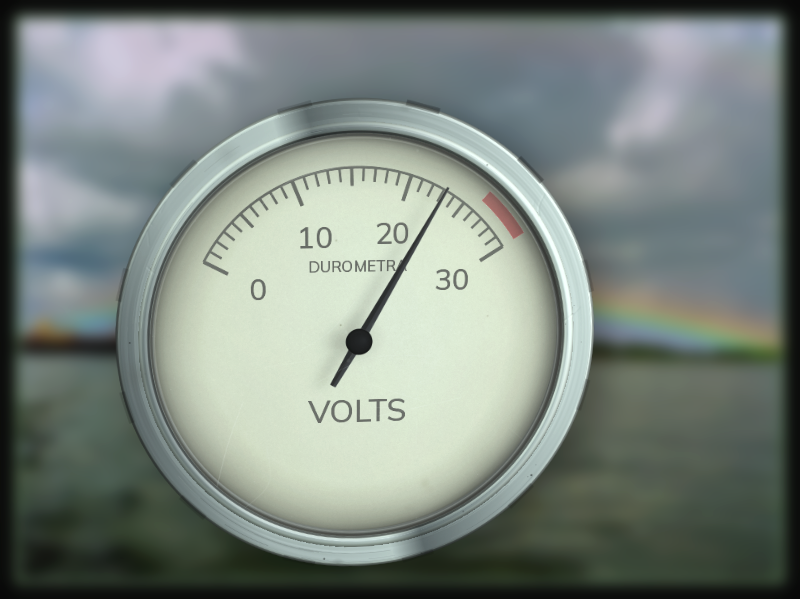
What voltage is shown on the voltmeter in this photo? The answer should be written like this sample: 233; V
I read 23; V
